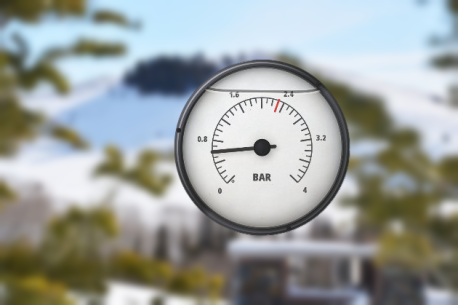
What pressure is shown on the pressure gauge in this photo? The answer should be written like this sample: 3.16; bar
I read 0.6; bar
